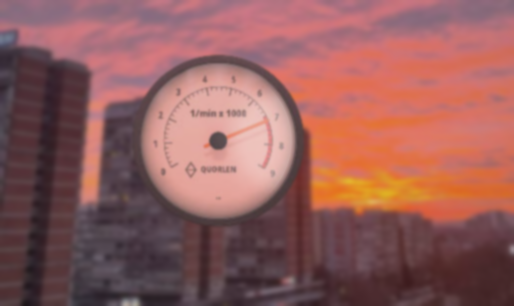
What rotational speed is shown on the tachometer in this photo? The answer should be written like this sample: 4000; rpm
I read 7000; rpm
